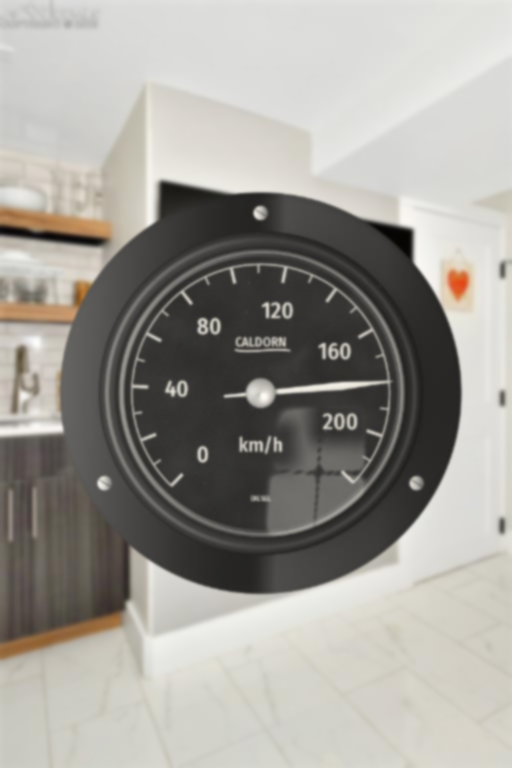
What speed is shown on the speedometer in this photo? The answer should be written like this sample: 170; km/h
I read 180; km/h
